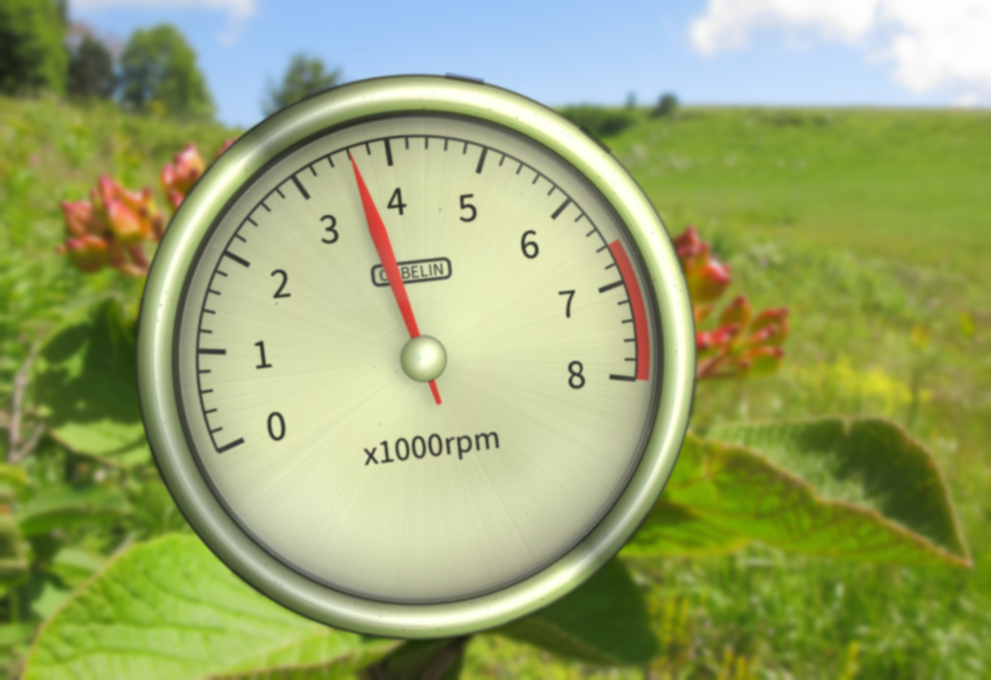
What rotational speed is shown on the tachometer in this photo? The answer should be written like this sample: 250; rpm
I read 3600; rpm
